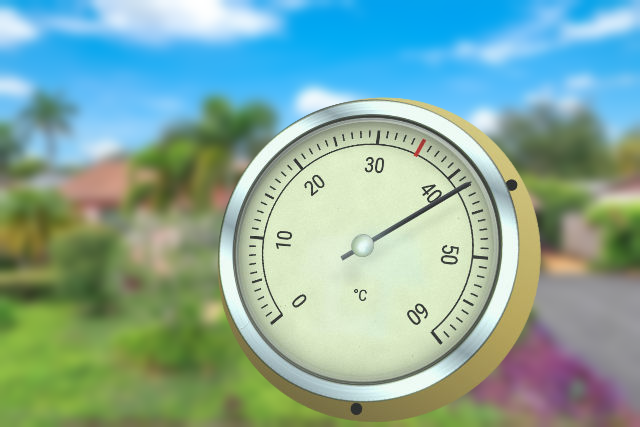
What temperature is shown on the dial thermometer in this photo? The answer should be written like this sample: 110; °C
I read 42; °C
